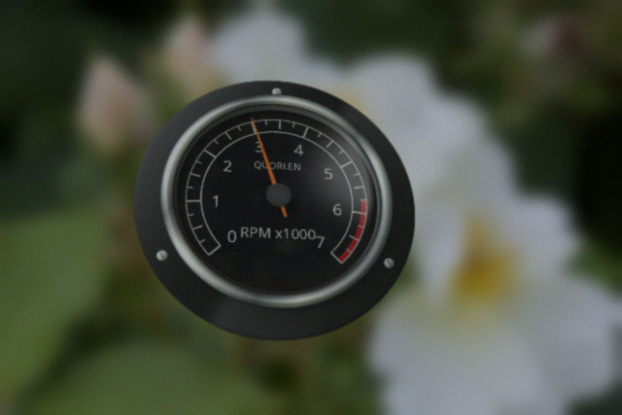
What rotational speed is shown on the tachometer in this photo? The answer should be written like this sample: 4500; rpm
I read 3000; rpm
